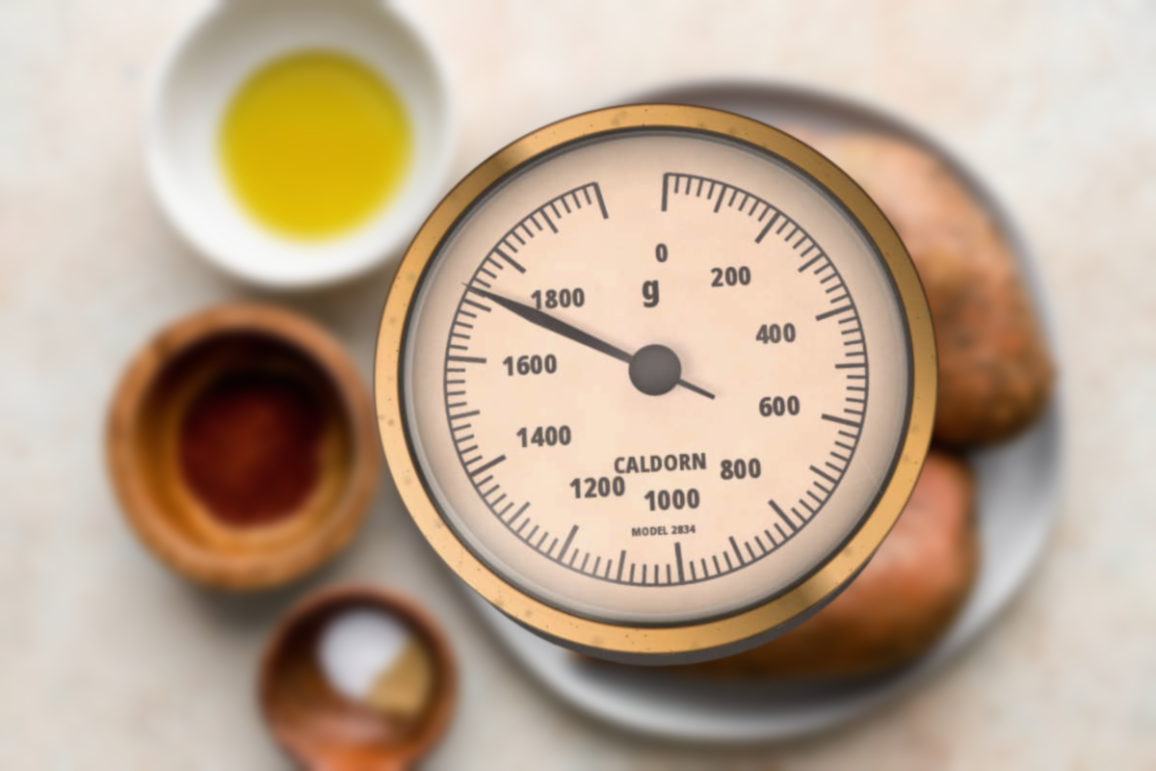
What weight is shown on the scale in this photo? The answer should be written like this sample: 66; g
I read 1720; g
